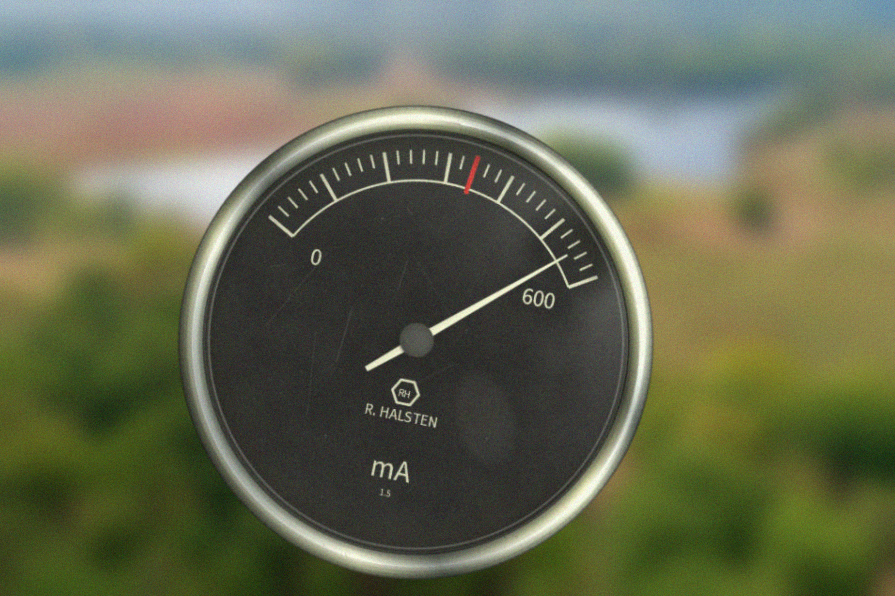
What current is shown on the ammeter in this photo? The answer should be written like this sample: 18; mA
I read 550; mA
